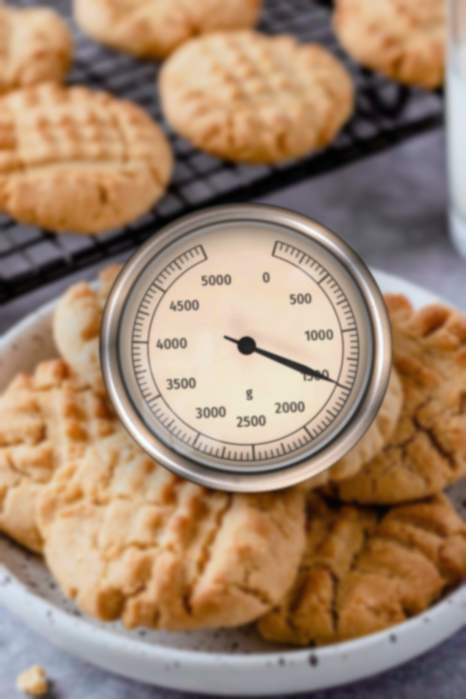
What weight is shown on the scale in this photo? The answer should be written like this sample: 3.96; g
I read 1500; g
